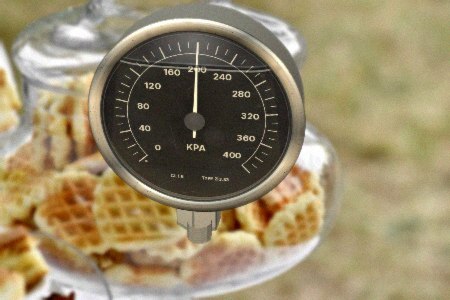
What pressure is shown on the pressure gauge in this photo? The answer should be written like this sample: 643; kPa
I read 200; kPa
